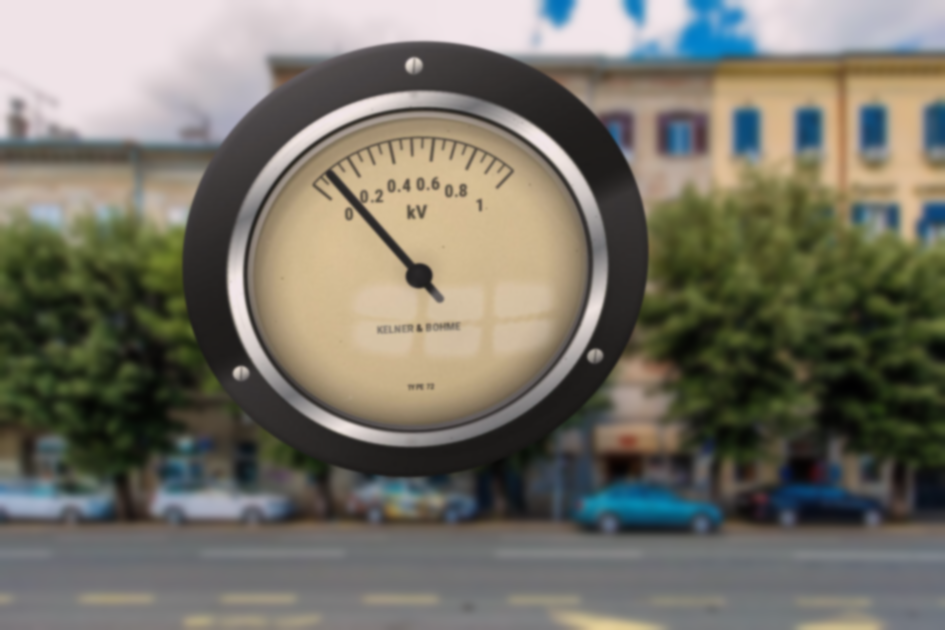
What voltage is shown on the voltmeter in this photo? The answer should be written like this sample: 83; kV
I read 0.1; kV
